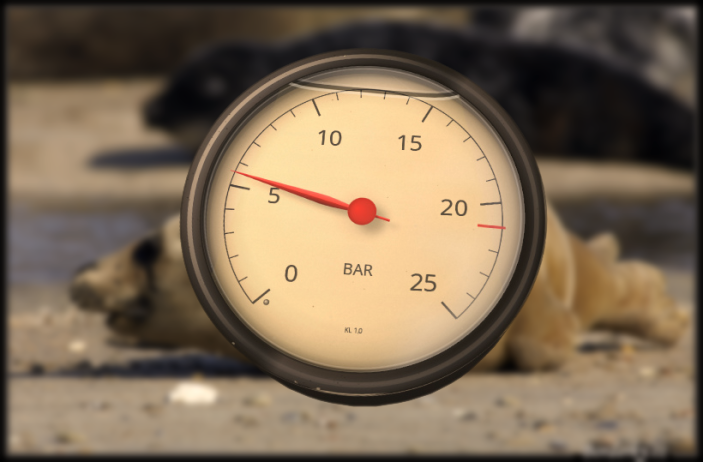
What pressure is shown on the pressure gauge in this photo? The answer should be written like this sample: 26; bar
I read 5.5; bar
